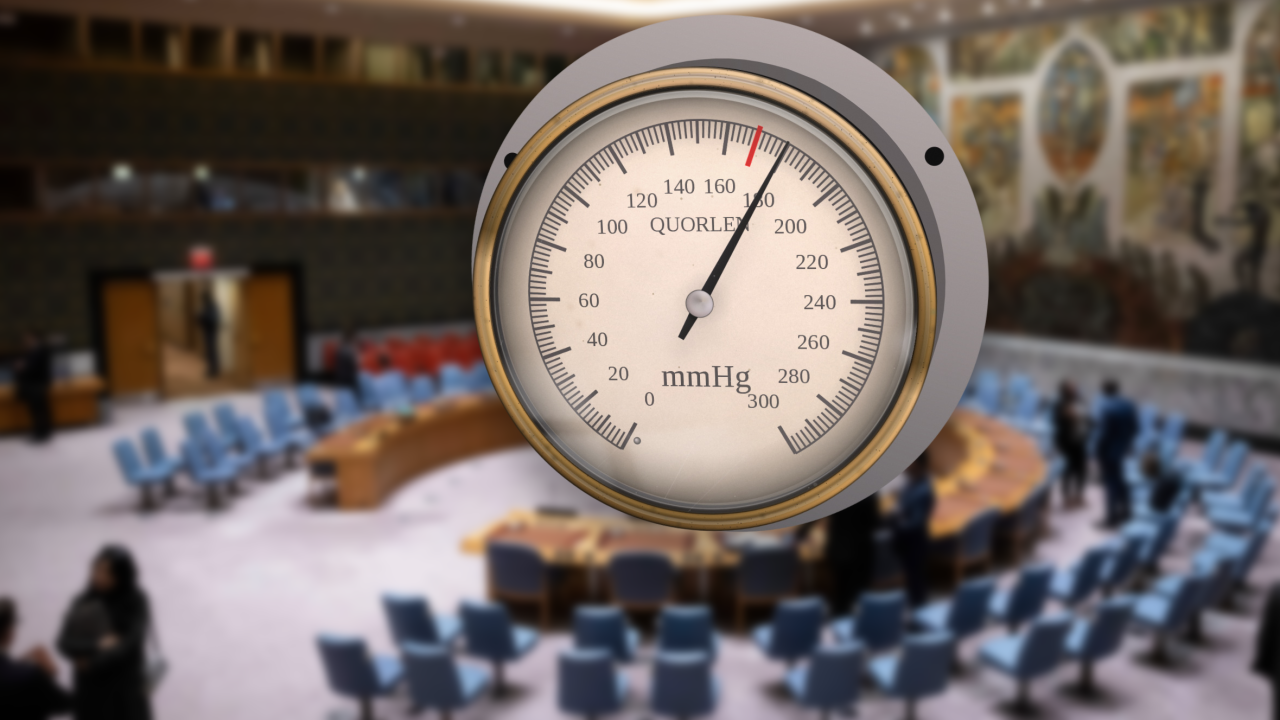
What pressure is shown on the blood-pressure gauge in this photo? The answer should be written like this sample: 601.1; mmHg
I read 180; mmHg
